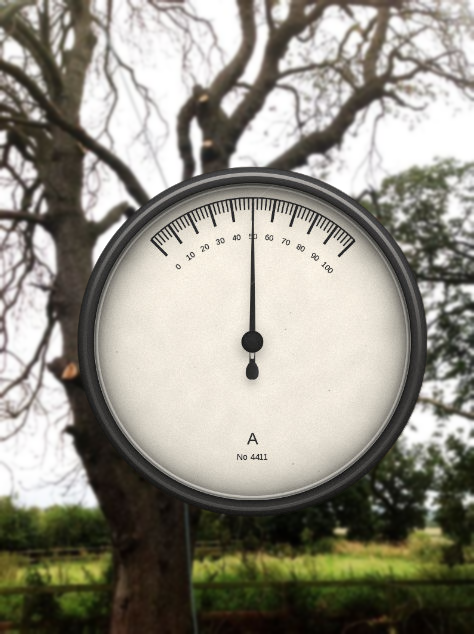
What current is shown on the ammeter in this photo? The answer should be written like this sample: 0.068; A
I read 50; A
